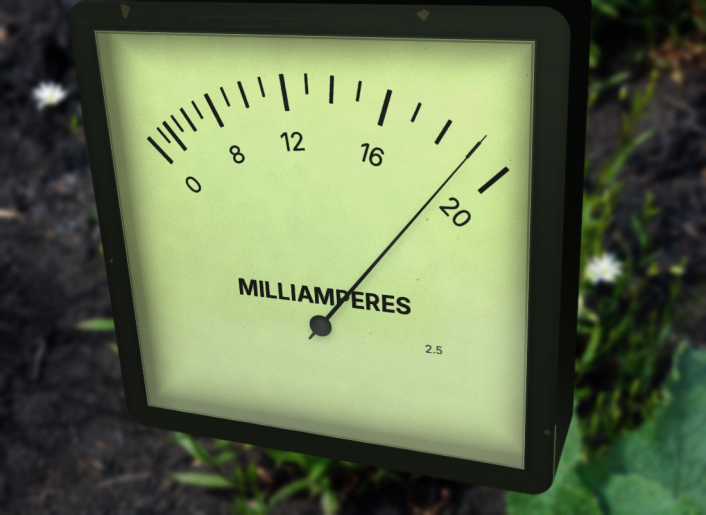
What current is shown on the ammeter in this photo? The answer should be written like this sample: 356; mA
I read 19; mA
